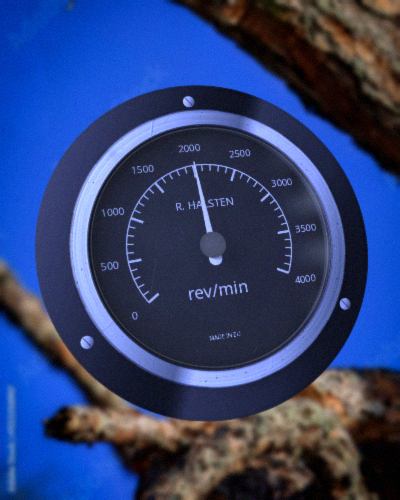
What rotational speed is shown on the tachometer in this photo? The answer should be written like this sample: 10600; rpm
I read 2000; rpm
